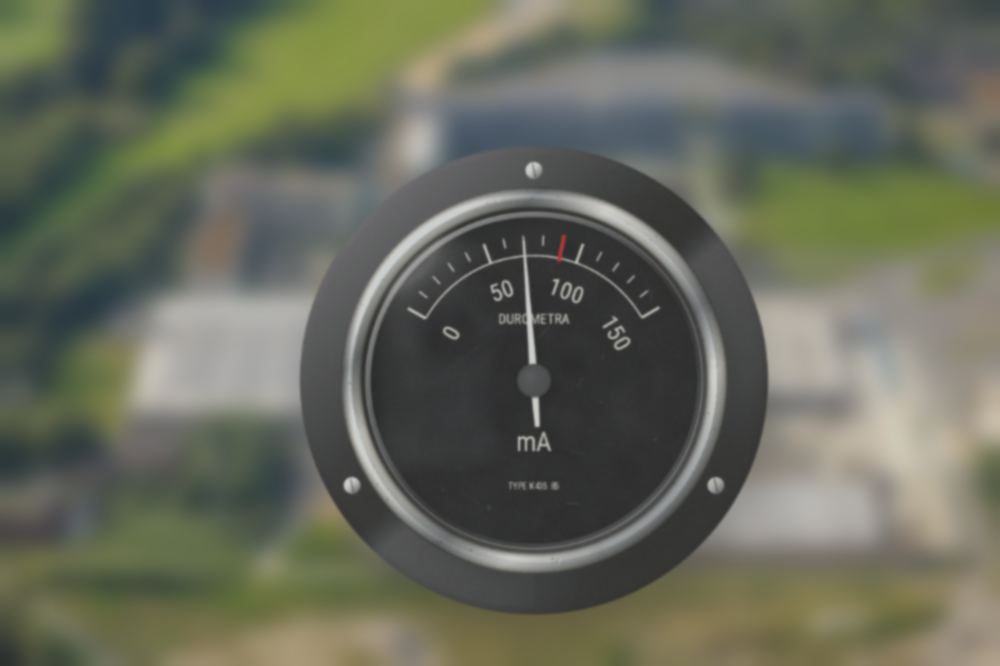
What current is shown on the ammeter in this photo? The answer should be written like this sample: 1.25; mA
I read 70; mA
